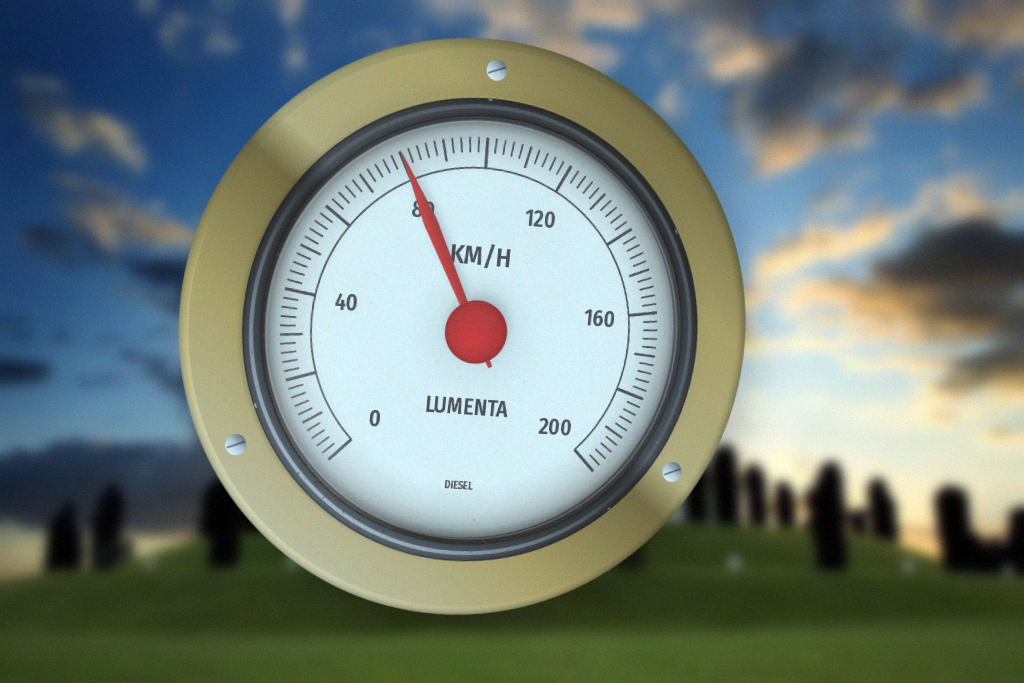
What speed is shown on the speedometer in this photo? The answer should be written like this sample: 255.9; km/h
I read 80; km/h
